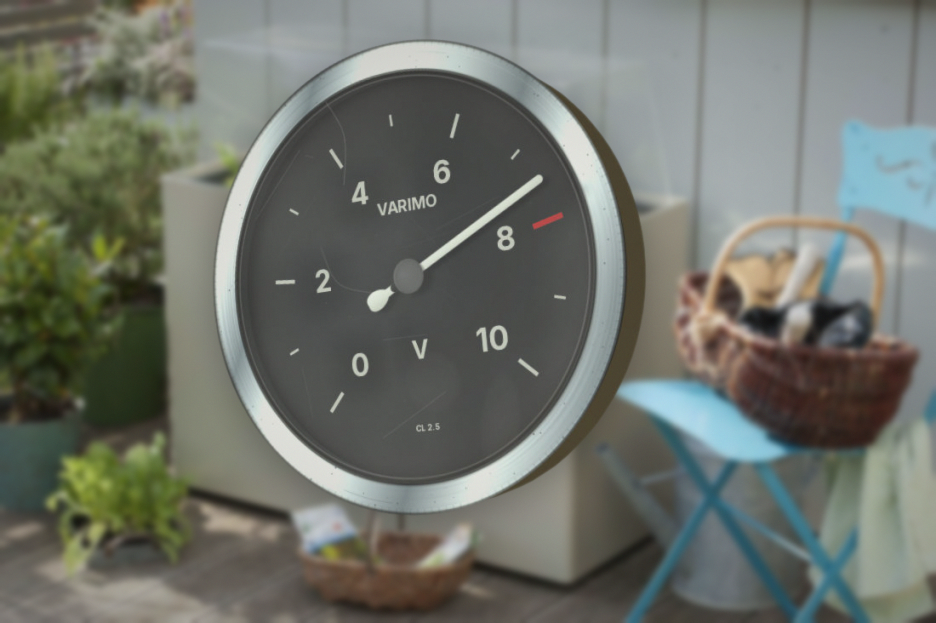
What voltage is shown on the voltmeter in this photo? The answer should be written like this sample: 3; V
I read 7.5; V
